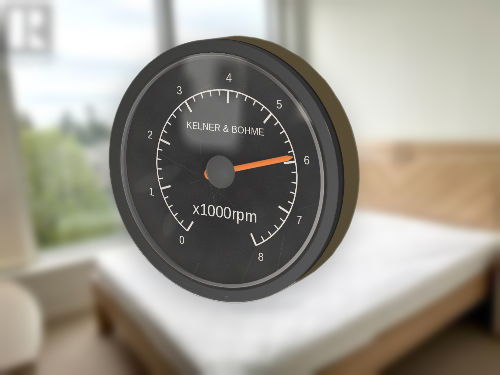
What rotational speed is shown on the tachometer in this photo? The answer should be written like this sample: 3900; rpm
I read 5900; rpm
